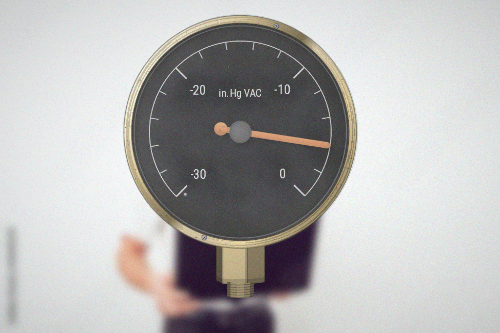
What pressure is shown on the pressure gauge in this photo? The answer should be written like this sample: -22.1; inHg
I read -4; inHg
